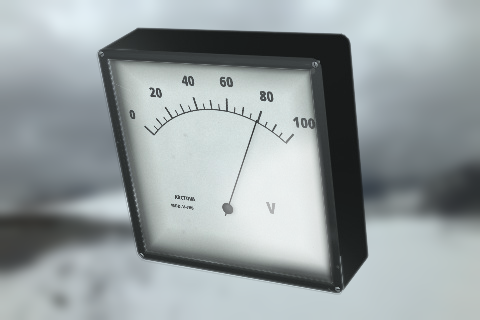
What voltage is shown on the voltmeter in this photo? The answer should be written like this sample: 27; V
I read 80; V
